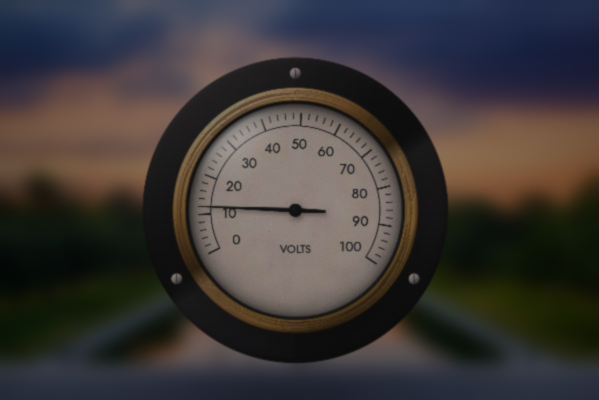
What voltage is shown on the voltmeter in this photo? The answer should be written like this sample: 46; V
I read 12; V
